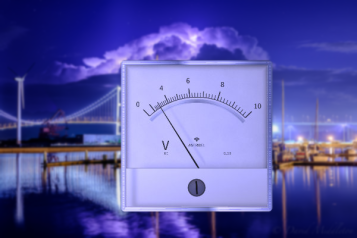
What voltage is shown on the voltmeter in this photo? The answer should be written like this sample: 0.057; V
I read 3; V
